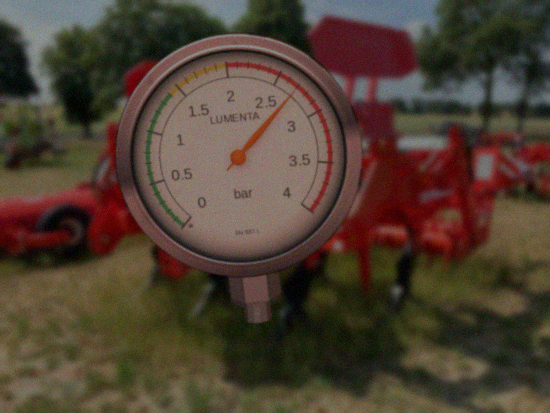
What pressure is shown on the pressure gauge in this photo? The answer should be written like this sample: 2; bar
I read 2.7; bar
